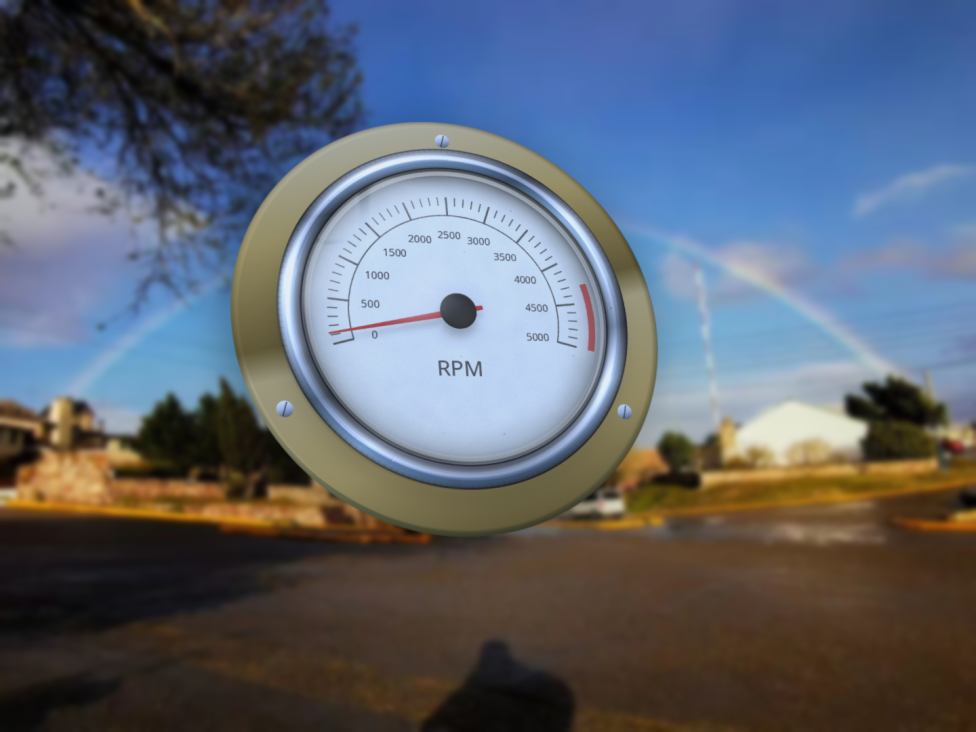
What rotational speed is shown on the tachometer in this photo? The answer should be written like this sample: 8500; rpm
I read 100; rpm
